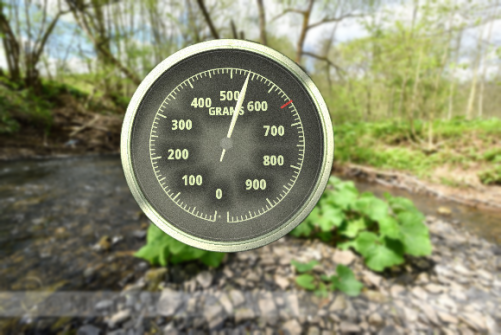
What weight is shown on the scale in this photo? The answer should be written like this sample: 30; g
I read 540; g
